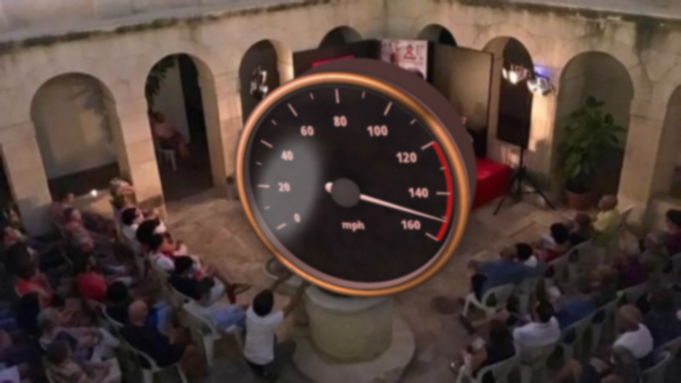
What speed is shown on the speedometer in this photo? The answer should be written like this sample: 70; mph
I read 150; mph
